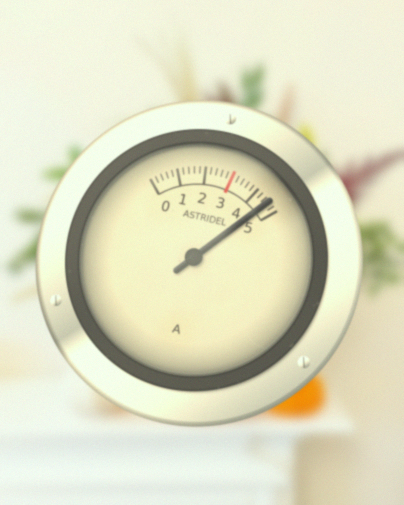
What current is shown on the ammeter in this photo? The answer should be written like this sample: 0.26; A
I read 4.6; A
